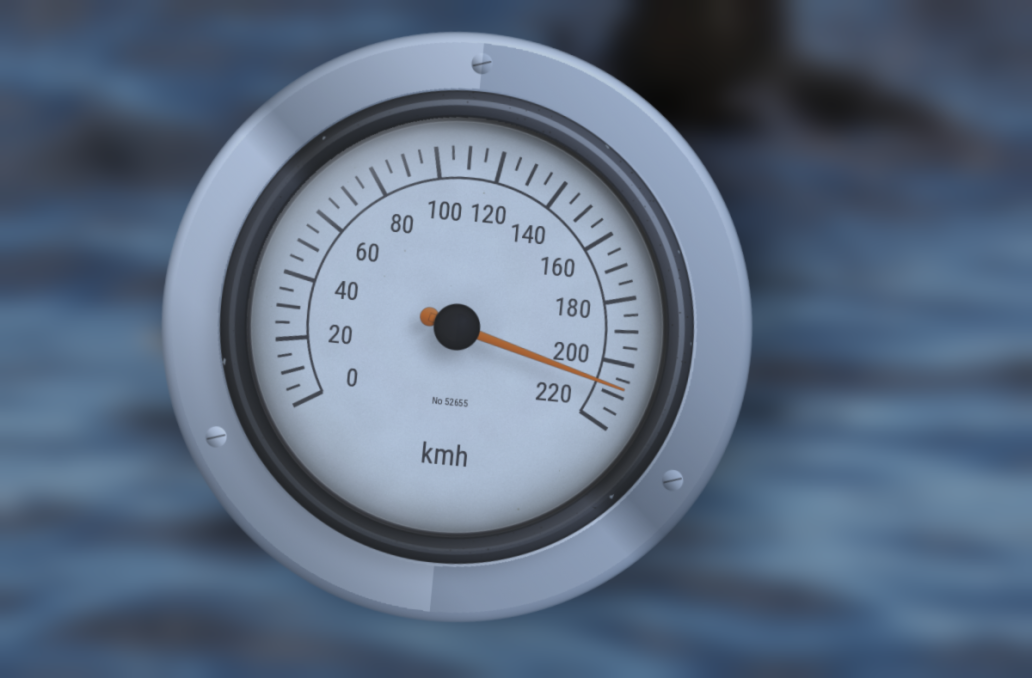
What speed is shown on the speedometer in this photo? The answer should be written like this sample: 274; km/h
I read 207.5; km/h
